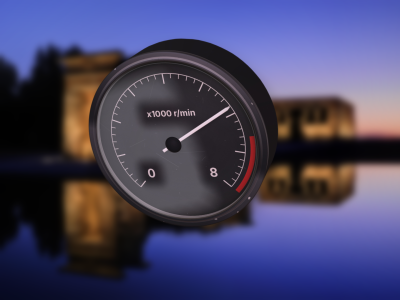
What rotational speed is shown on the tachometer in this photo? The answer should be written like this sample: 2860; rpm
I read 5800; rpm
